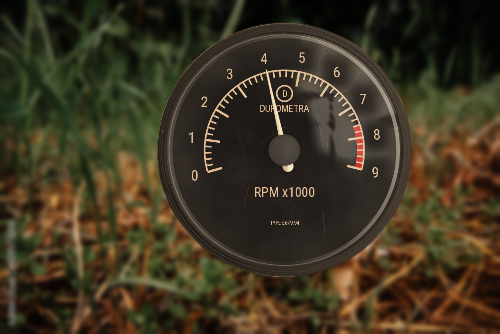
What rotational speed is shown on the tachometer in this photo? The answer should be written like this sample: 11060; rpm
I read 4000; rpm
